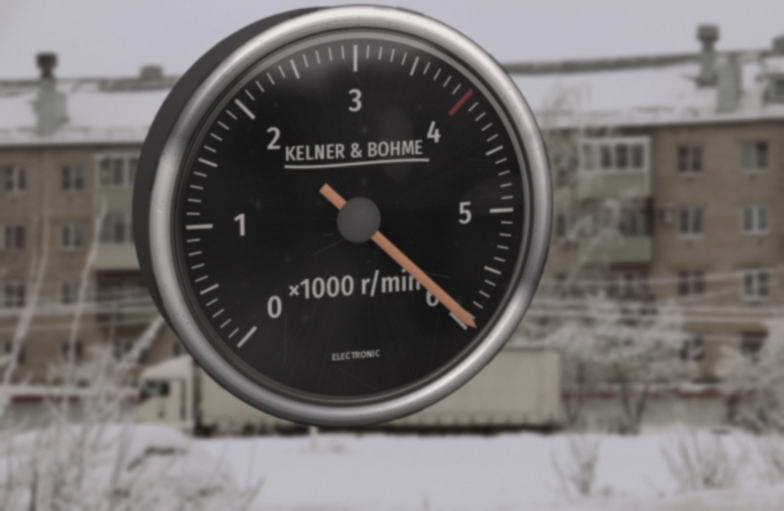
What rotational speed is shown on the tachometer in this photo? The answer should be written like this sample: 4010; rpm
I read 5950; rpm
